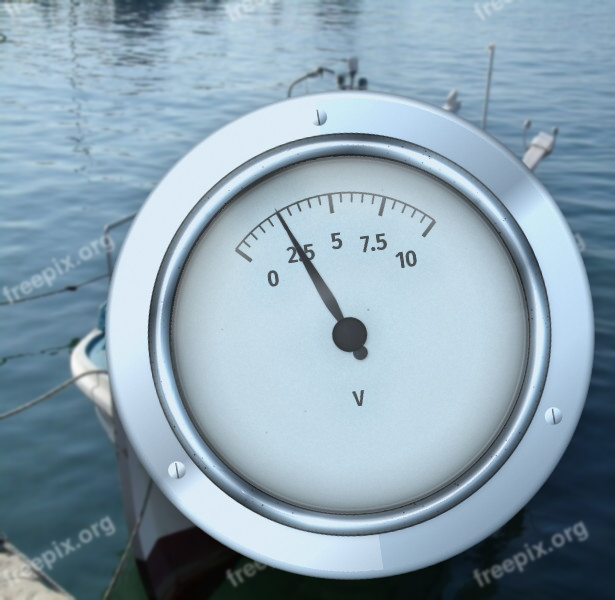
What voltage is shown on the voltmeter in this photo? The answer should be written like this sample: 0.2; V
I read 2.5; V
